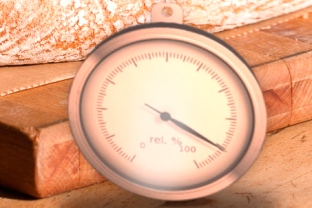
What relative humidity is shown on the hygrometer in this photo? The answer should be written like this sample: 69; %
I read 90; %
